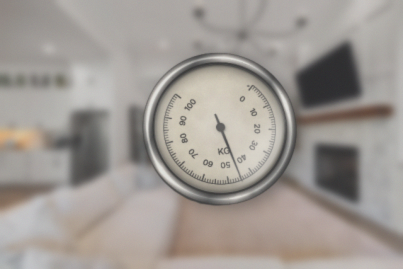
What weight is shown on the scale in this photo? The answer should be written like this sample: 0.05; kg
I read 45; kg
